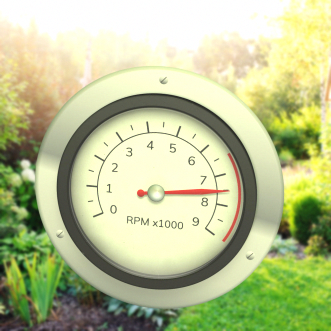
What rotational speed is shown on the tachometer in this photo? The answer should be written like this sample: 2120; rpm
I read 7500; rpm
